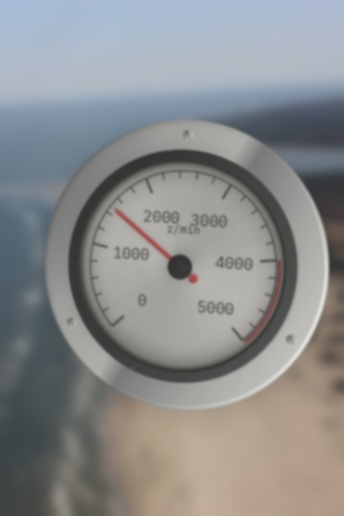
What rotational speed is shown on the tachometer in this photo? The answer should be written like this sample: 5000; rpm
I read 1500; rpm
